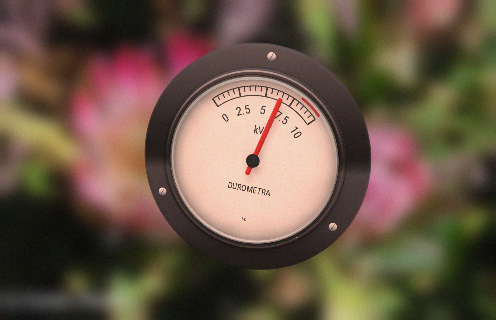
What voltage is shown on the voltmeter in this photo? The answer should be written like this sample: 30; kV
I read 6.5; kV
